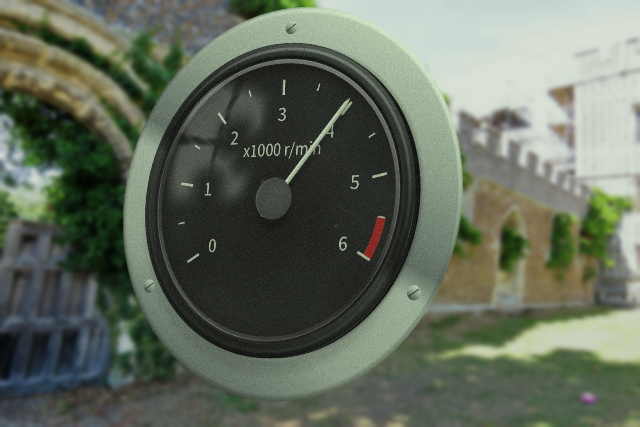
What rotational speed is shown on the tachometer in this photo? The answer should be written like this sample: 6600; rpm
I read 4000; rpm
